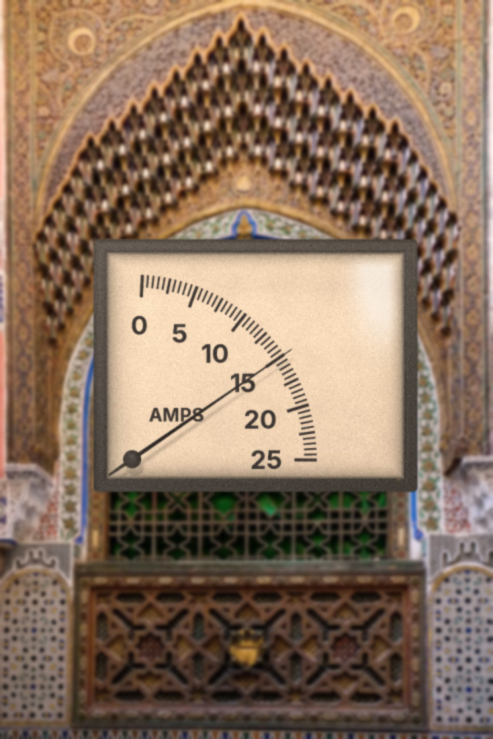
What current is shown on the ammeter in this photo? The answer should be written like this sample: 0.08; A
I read 15; A
